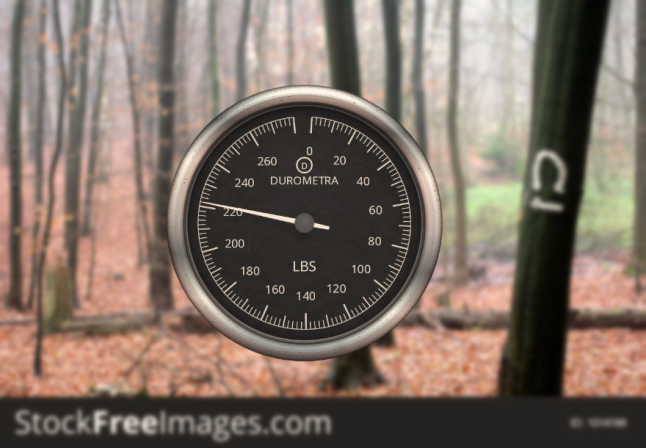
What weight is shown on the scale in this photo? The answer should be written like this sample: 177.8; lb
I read 222; lb
